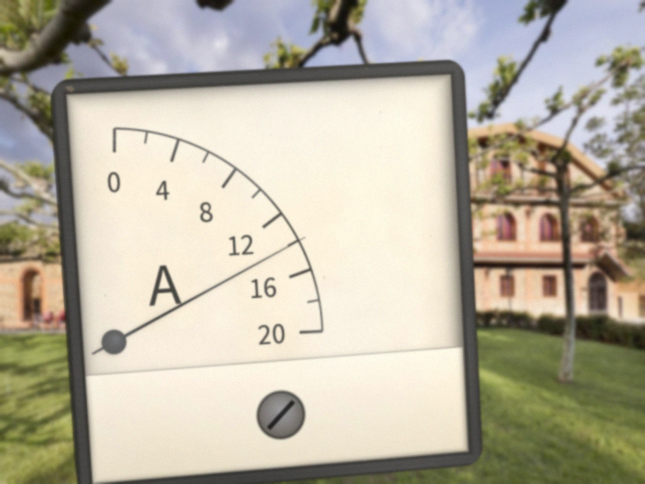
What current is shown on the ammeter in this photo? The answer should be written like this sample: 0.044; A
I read 14; A
